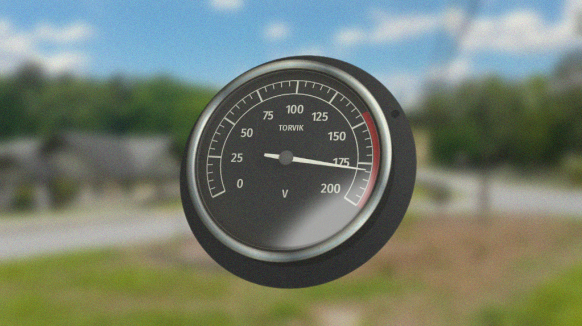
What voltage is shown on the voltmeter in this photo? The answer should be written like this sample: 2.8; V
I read 180; V
